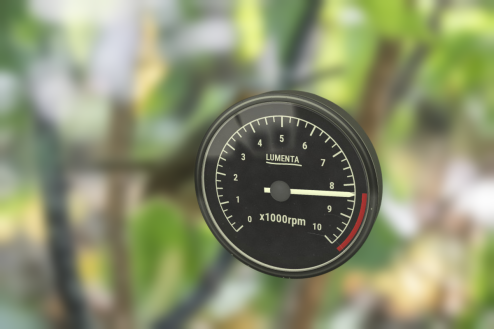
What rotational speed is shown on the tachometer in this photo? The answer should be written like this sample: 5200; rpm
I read 8250; rpm
